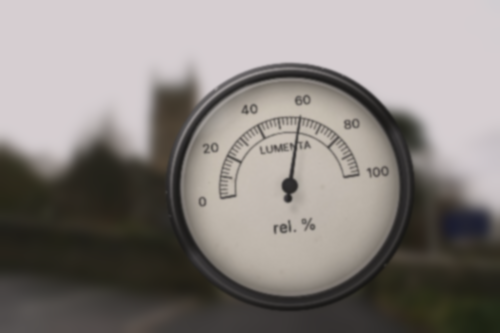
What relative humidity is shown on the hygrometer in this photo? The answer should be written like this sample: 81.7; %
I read 60; %
